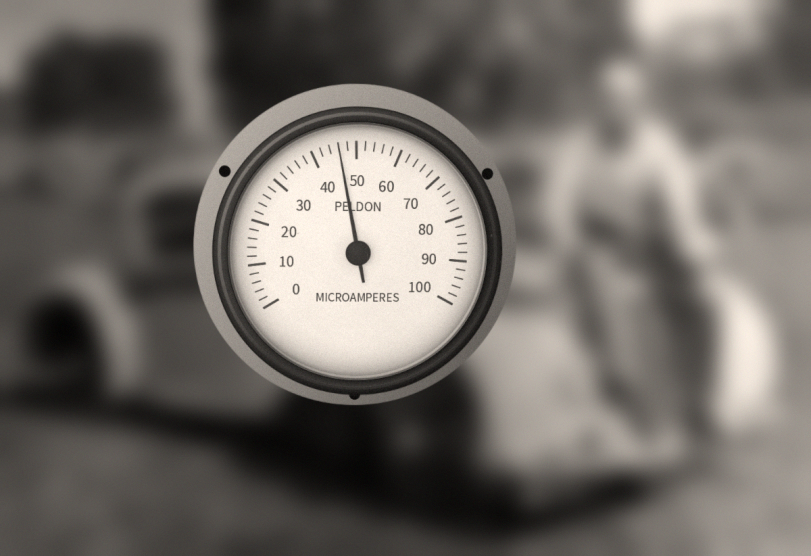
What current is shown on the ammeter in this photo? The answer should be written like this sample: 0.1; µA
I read 46; µA
